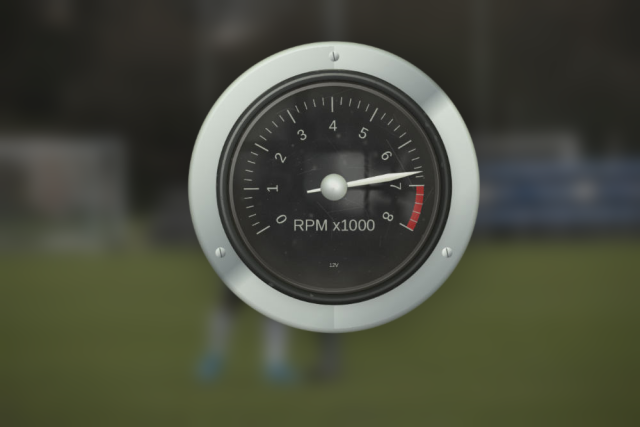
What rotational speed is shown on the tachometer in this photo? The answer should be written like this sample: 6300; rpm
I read 6700; rpm
